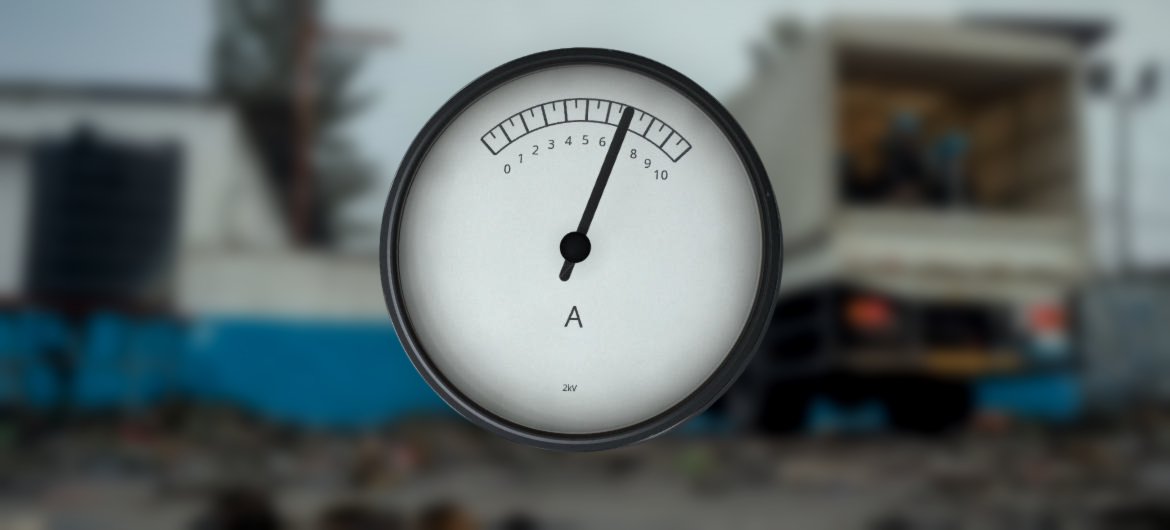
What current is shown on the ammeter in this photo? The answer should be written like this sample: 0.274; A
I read 7; A
